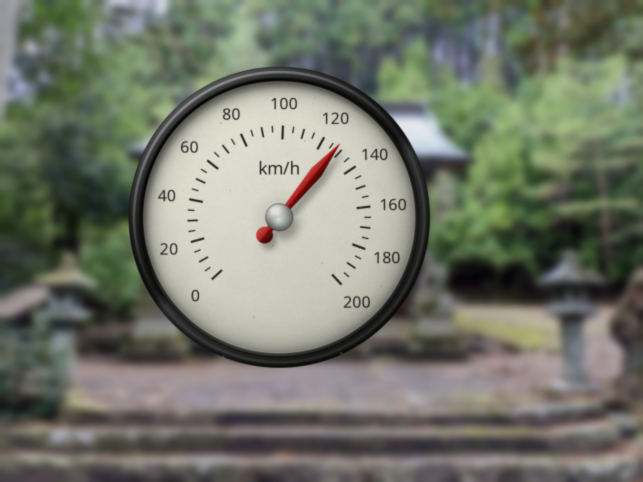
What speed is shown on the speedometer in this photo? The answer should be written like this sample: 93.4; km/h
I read 127.5; km/h
